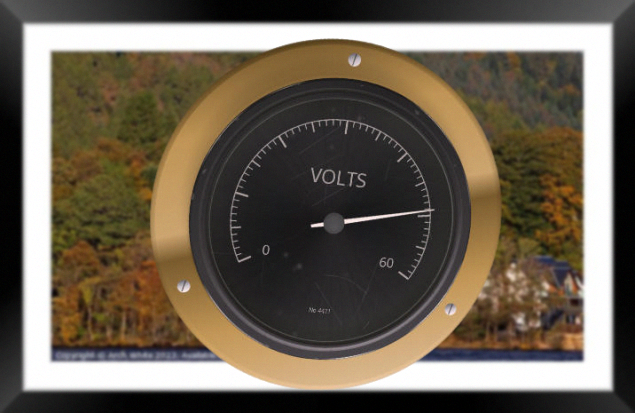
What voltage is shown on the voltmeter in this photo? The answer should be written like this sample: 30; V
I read 49; V
